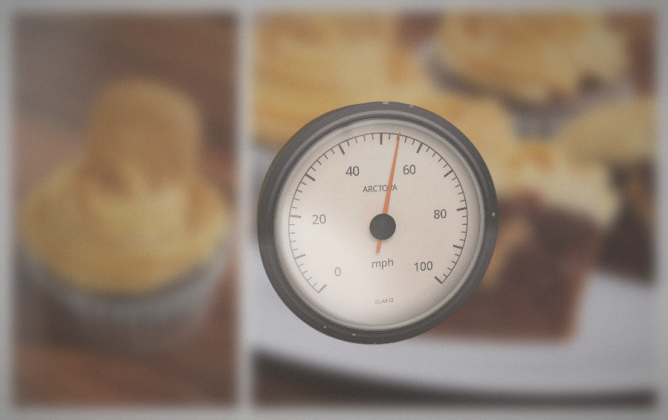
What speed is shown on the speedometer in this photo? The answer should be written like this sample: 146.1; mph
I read 54; mph
